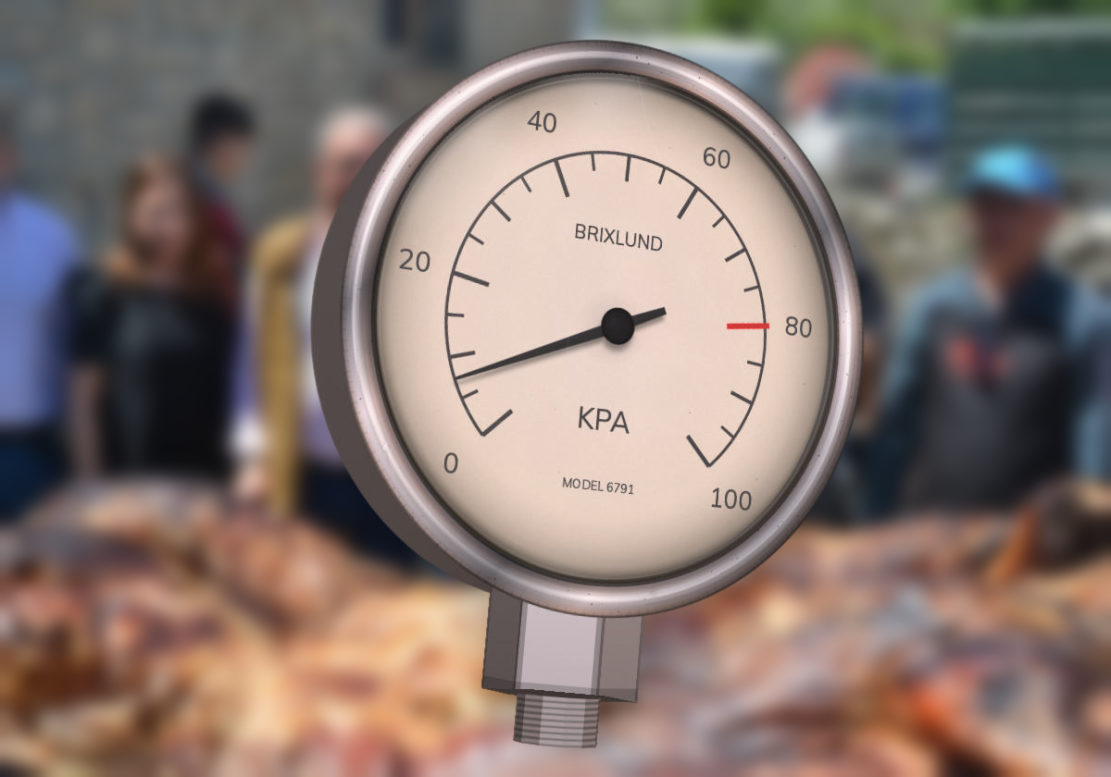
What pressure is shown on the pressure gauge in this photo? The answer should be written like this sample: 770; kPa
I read 7.5; kPa
